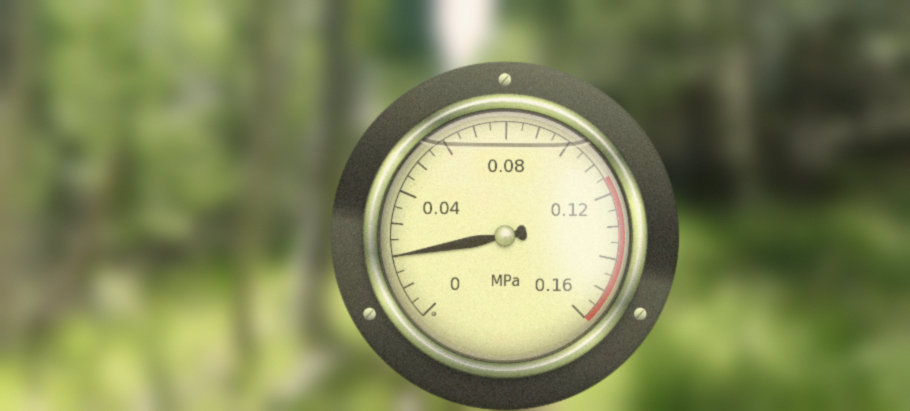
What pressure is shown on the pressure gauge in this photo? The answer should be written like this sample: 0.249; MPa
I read 0.02; MPa
